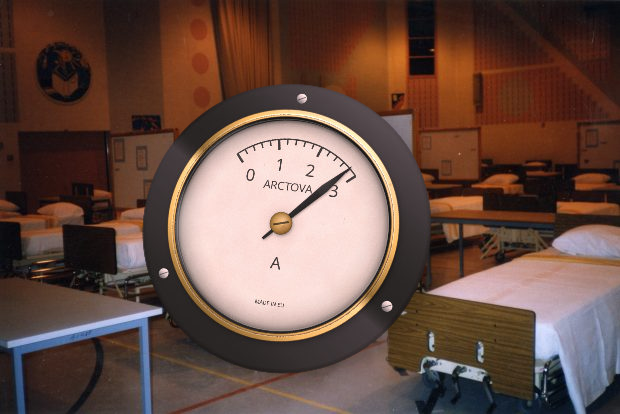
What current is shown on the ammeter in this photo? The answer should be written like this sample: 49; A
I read 2.8; A
